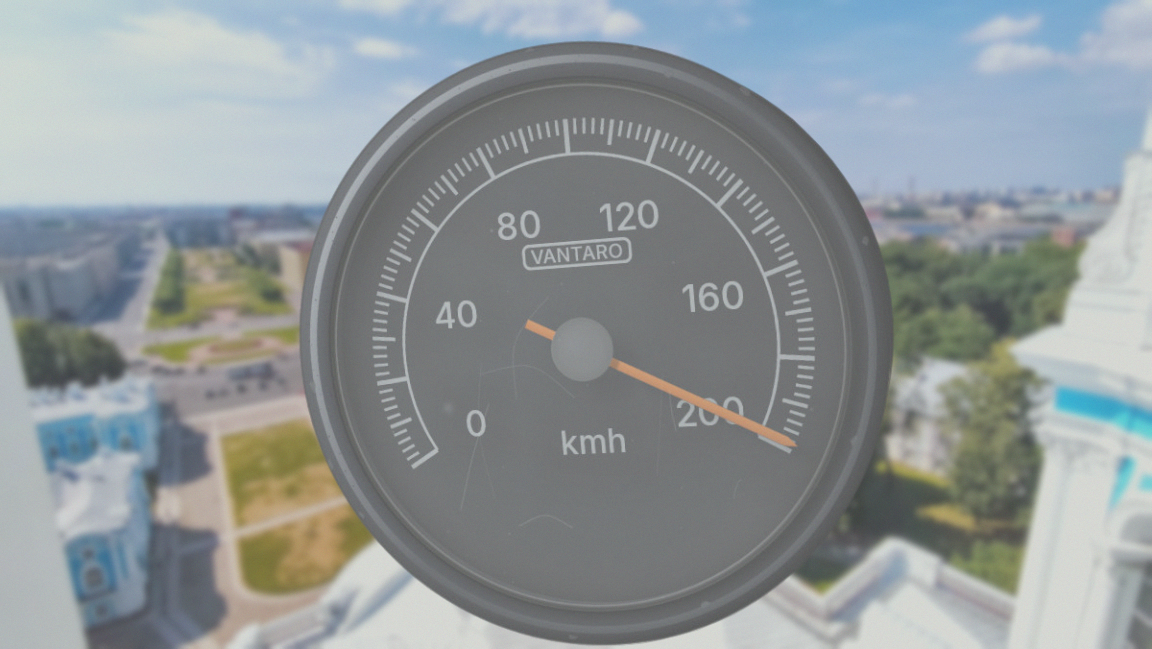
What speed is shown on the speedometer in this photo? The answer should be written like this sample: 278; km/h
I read 198; km/h
